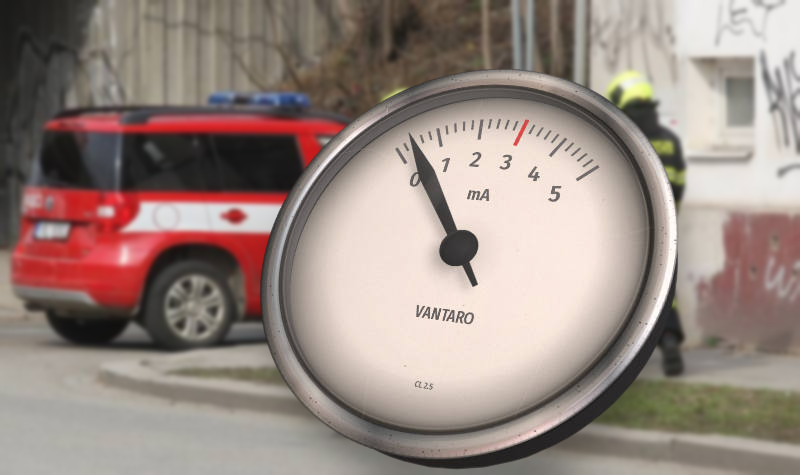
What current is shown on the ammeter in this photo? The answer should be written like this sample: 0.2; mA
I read 0.4; mA
